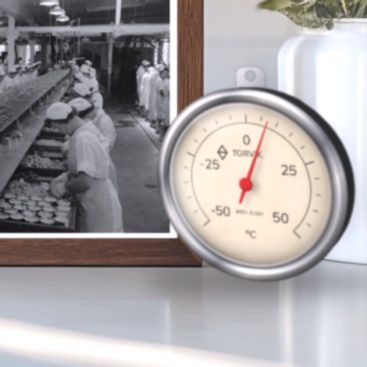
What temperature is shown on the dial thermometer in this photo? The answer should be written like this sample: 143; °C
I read 7.5; °C
